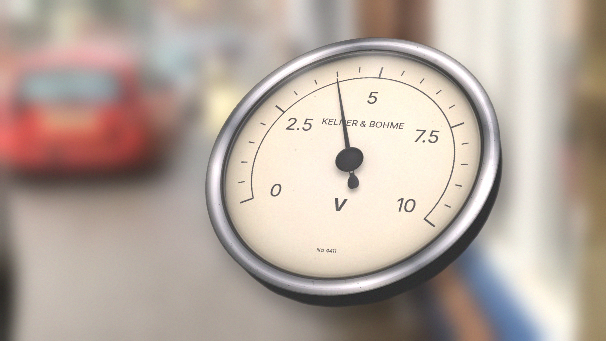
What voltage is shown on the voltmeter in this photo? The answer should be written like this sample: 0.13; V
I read 4; V
